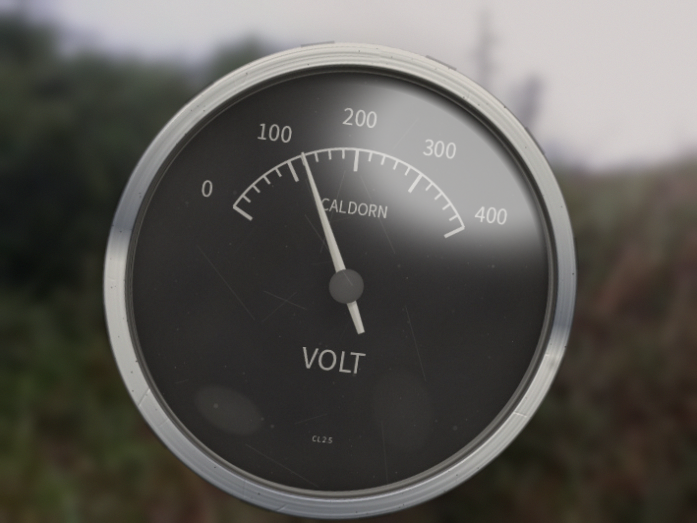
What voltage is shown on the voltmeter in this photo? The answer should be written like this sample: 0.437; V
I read 120; V
